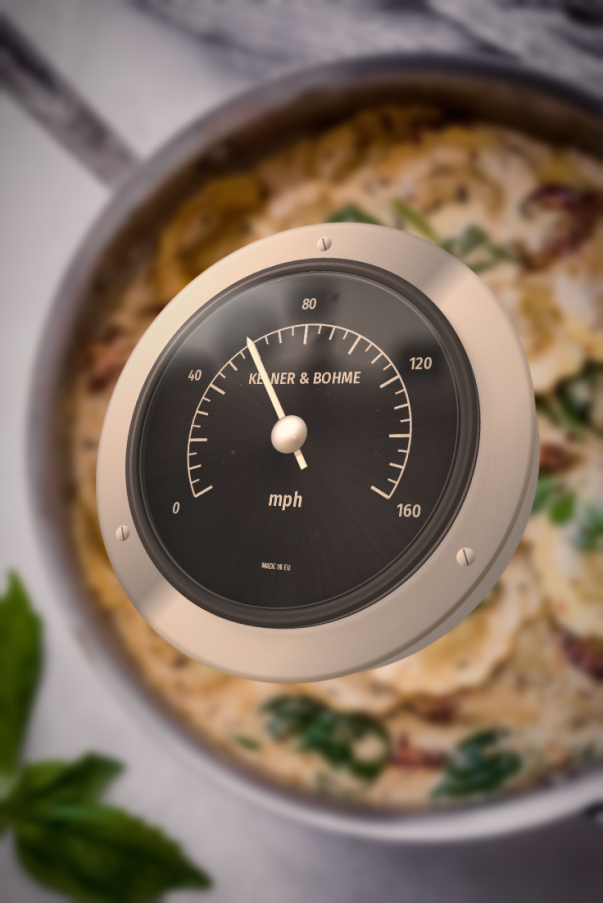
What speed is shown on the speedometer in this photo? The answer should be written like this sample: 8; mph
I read 60; mph
